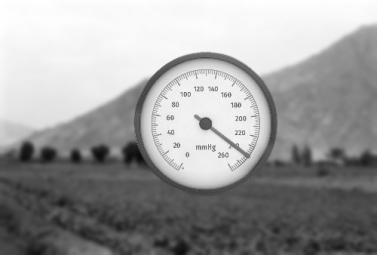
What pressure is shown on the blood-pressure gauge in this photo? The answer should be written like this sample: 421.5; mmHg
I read 240; mmHg
